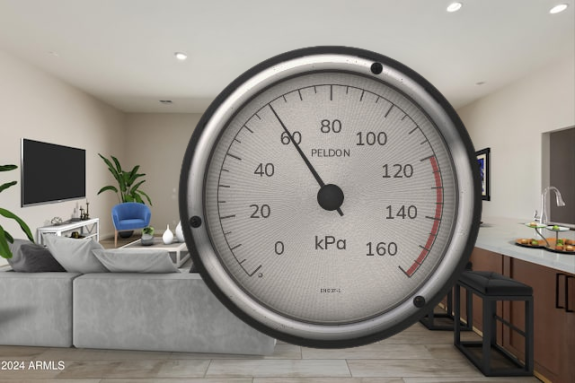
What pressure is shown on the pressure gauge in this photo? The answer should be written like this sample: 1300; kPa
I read 60; kPa
